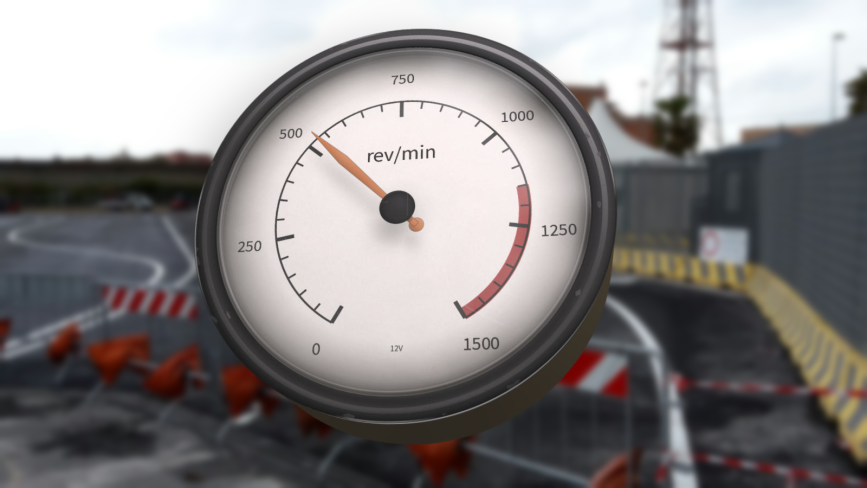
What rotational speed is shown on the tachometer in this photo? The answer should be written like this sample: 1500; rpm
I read 525; rpm
